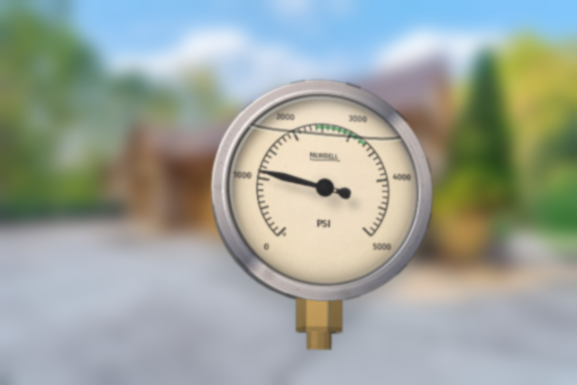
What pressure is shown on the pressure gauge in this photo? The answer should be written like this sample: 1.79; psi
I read 1100; psi
